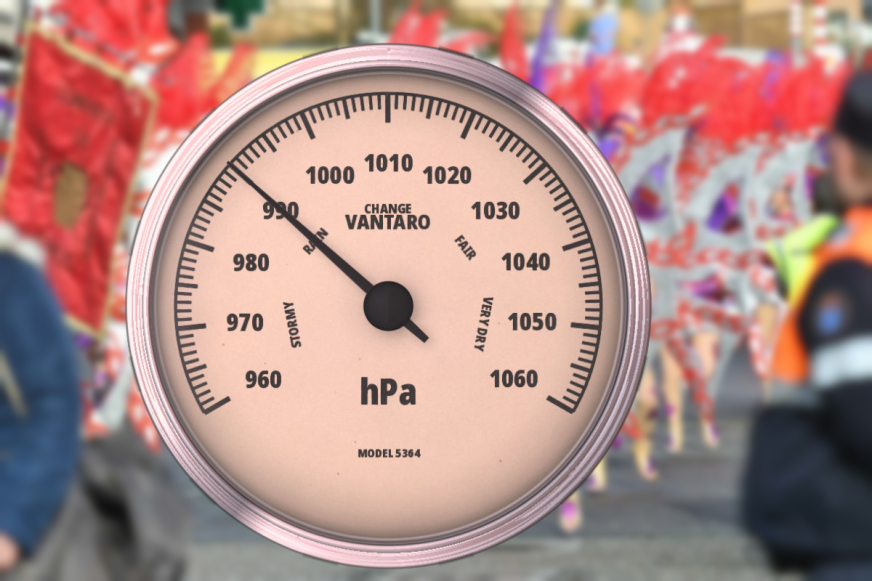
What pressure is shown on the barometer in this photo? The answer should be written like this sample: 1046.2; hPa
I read 990; hPa
